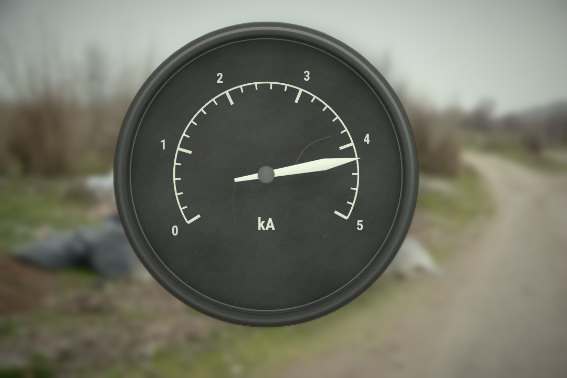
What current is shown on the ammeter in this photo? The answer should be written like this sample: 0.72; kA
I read 4.2; kA
